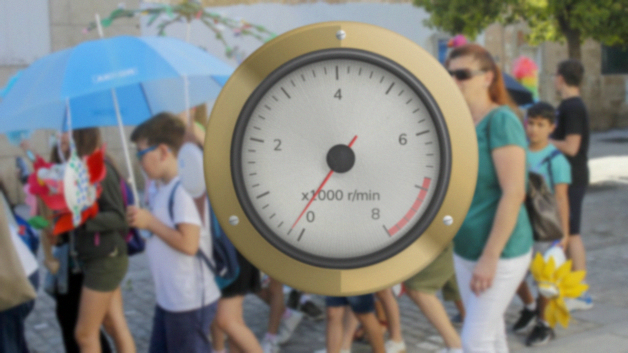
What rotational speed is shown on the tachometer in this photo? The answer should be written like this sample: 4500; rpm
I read 200; rpm
